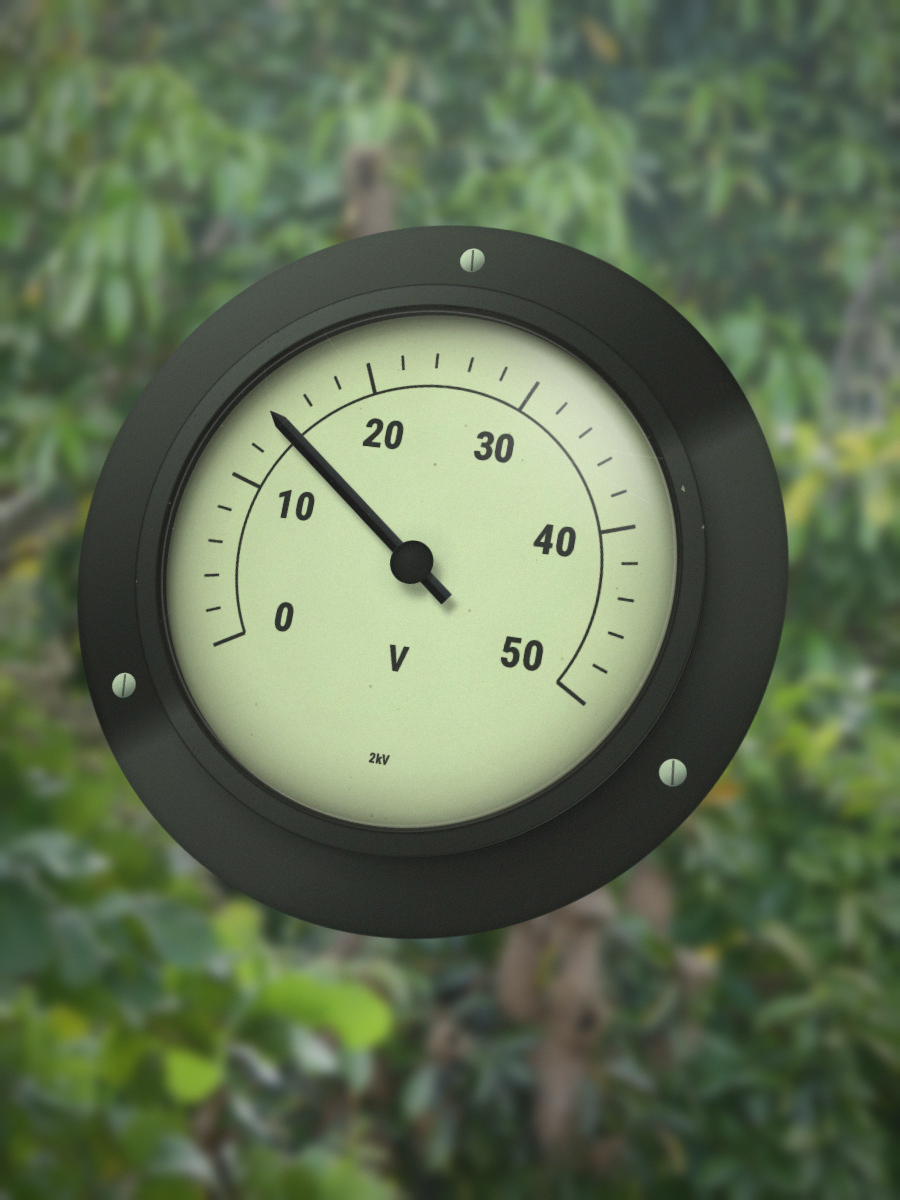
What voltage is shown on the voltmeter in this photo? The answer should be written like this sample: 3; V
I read 14; V
